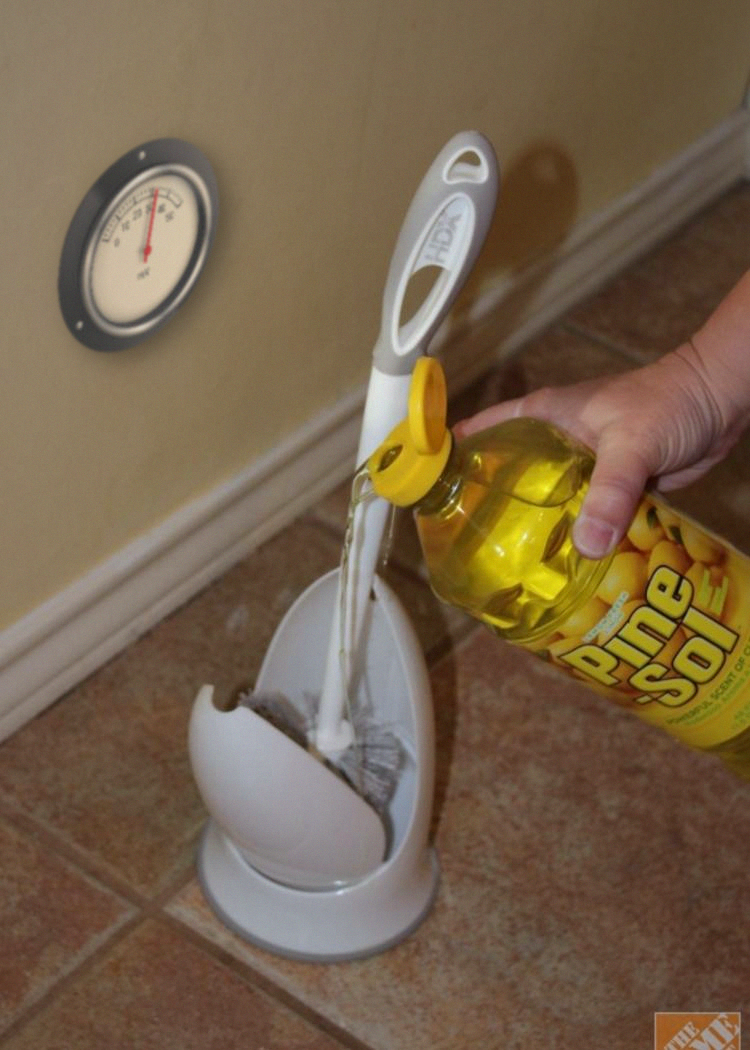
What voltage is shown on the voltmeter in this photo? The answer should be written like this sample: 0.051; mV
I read 30; mV
